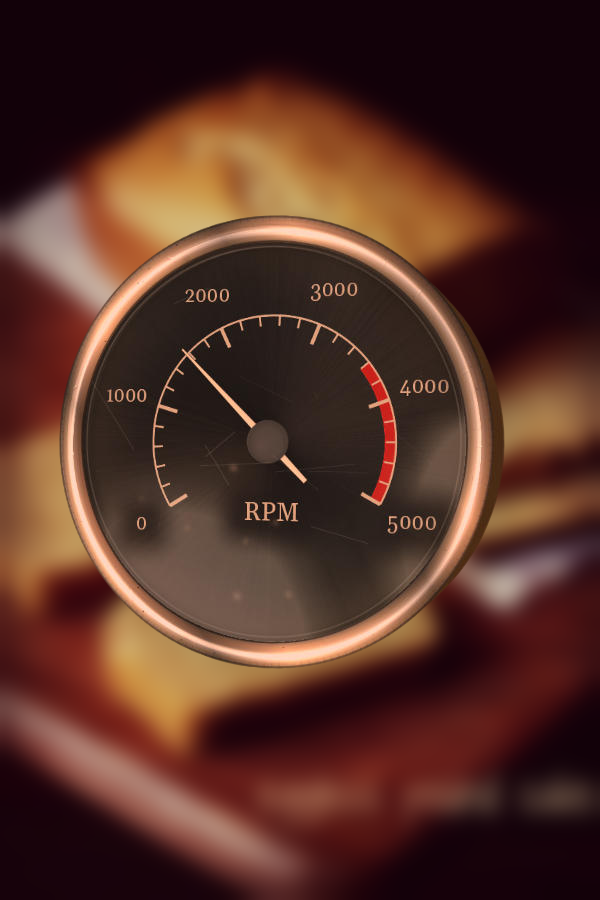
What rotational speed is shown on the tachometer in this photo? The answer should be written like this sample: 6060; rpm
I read 1600; rpm
